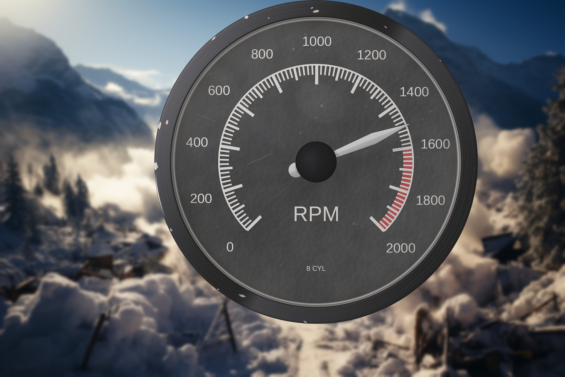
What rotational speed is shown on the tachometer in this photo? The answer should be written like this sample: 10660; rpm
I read 1500; rpm
